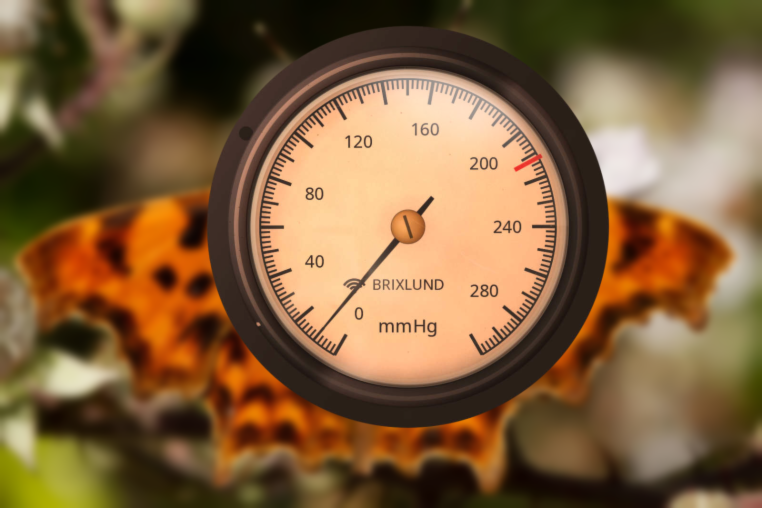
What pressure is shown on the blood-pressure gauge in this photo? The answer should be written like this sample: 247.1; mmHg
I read 10; mmHg
